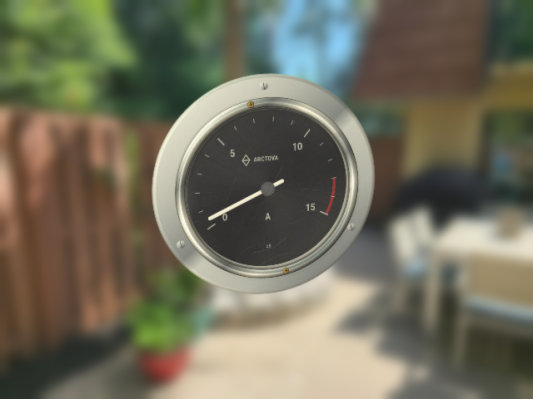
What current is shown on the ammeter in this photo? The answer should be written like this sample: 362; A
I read 0.5; A
